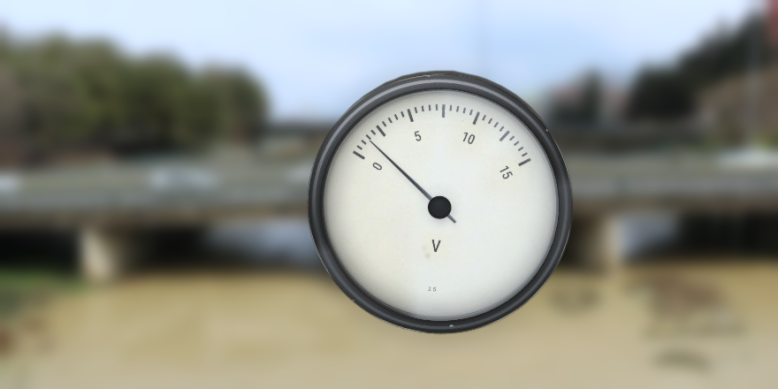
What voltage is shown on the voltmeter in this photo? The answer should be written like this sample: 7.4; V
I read 1.5; V
